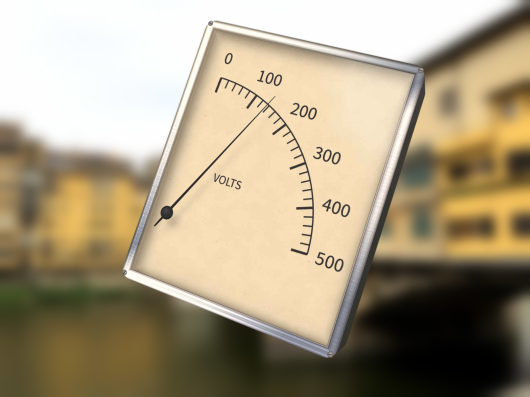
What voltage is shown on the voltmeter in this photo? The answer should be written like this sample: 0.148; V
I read 140; V
